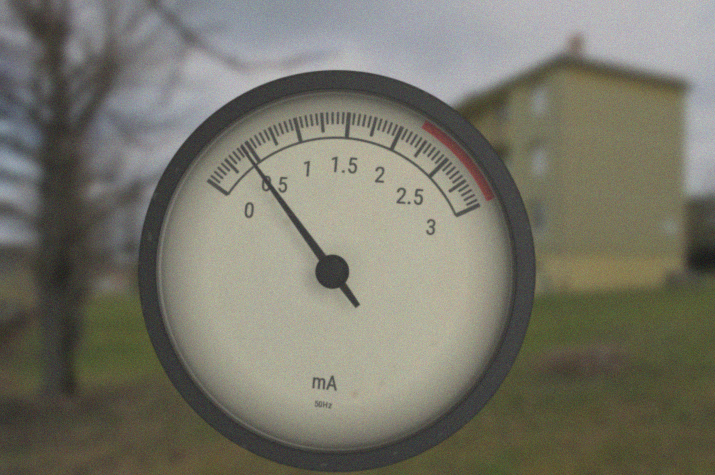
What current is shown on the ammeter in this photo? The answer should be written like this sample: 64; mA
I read 0.45; mA
